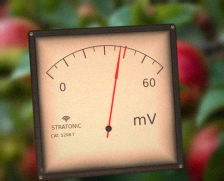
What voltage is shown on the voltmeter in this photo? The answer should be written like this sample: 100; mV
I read 37.5; mV
